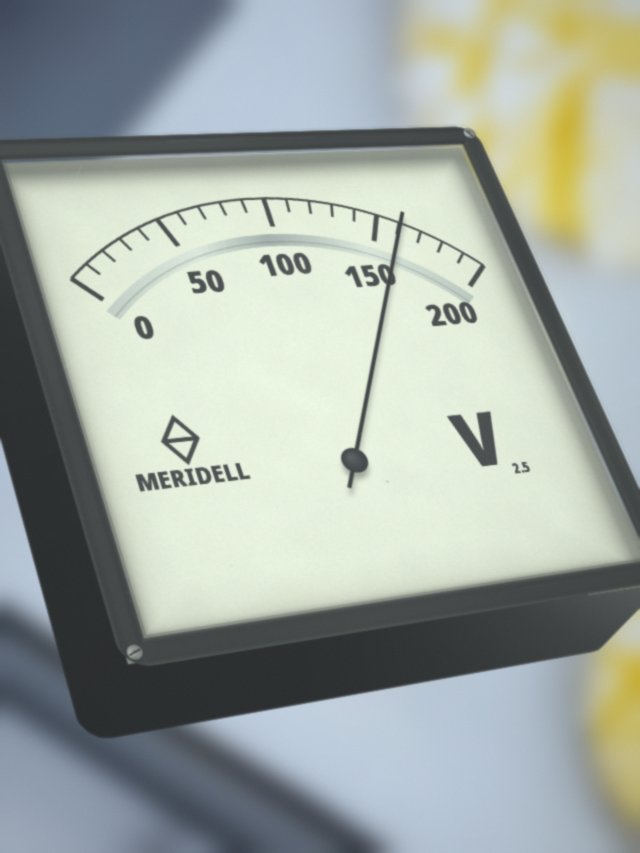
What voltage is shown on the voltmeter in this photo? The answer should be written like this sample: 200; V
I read 160; V
